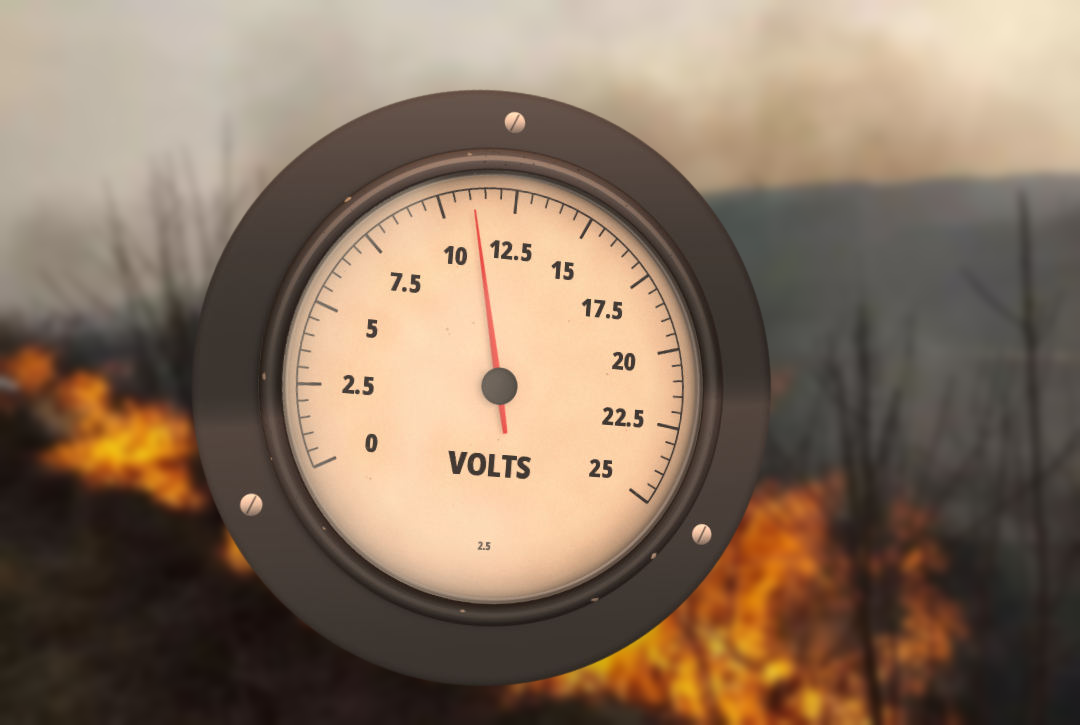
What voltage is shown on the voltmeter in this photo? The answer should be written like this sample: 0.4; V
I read 11; V
